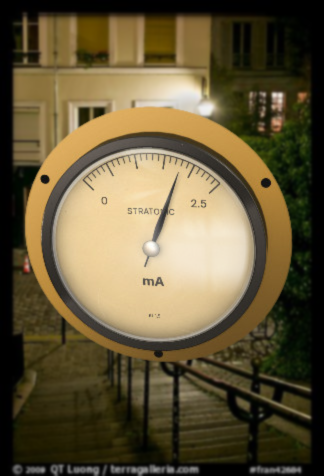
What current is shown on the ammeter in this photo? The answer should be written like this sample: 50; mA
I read 1.8; mA
